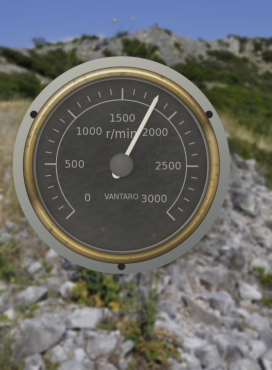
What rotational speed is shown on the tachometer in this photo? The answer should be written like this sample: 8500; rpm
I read 1800; rpm
